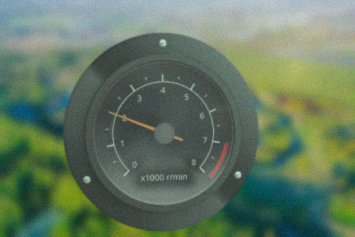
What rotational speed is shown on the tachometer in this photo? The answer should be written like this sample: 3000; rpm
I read 2000; rpm
